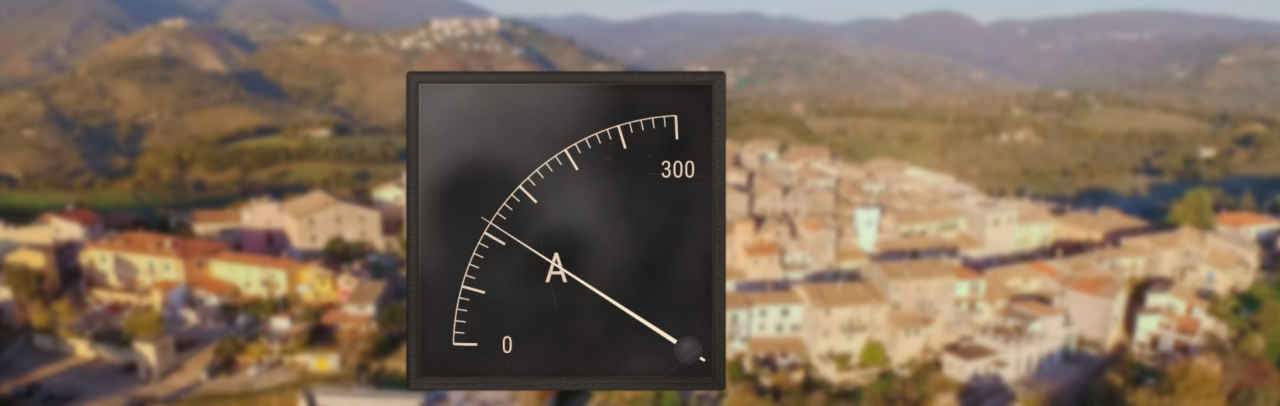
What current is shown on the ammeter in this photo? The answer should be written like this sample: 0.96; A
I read 110; A
